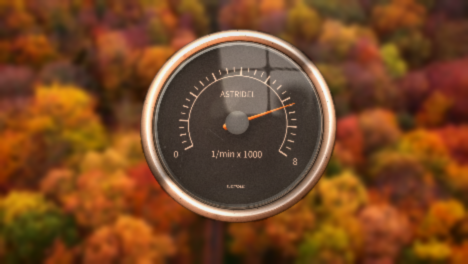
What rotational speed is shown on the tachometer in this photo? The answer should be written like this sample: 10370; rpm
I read 6250; rpm
